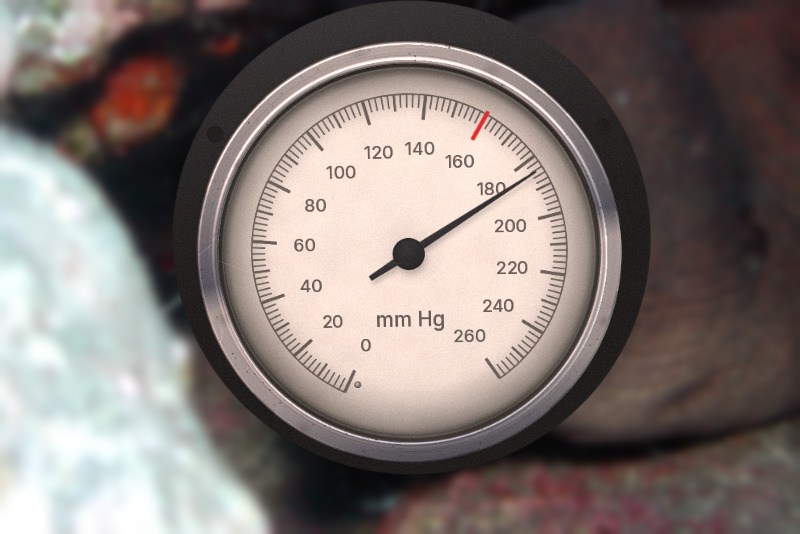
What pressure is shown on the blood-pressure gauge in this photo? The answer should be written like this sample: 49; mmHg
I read 184; mmHg
